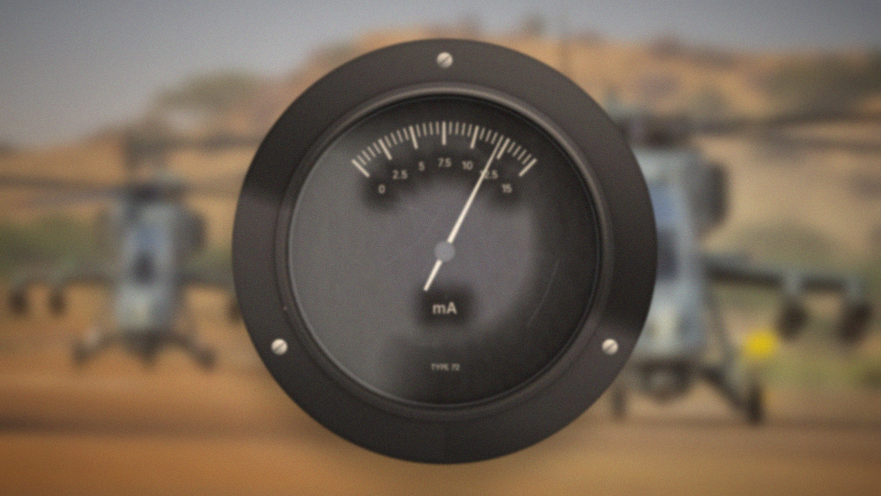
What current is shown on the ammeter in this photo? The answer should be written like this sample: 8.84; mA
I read 12; mA
